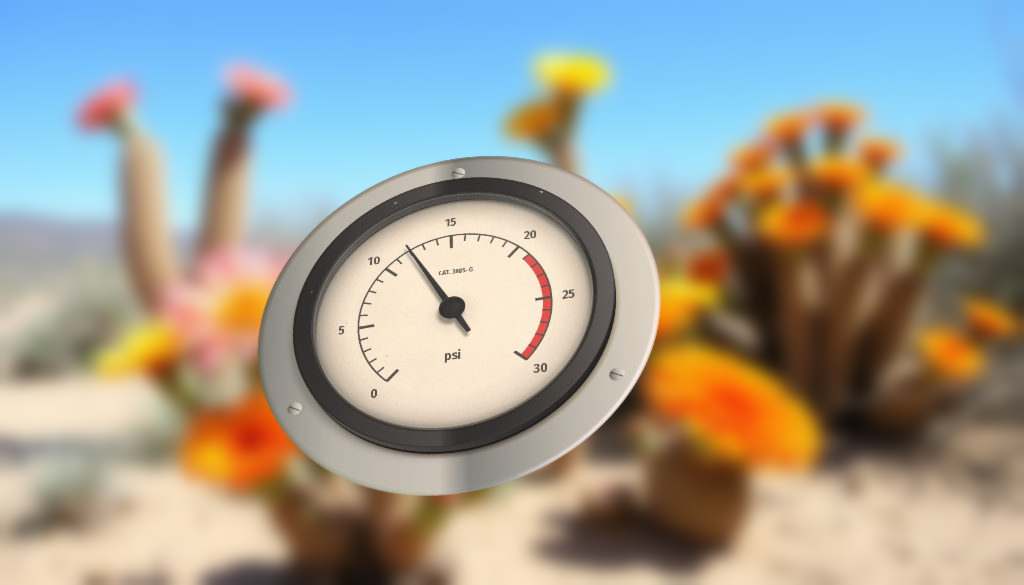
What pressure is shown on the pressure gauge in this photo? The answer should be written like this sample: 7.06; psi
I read 12; psi
